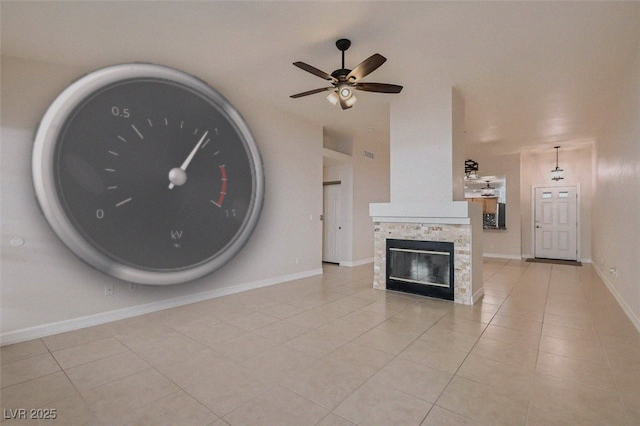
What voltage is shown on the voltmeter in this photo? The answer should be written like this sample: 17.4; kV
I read 0.95; kV
